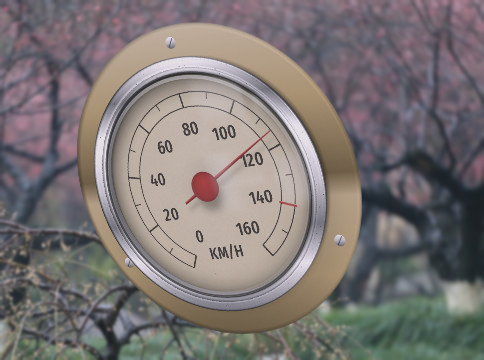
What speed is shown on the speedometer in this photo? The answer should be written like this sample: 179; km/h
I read 115; km/h
